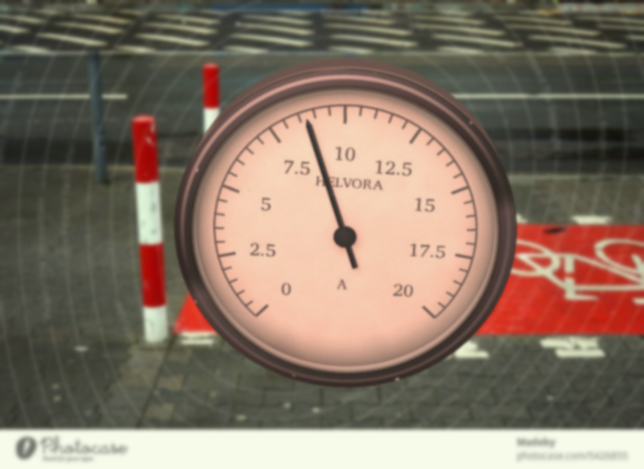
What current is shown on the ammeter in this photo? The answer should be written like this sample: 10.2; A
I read 8.75; A
